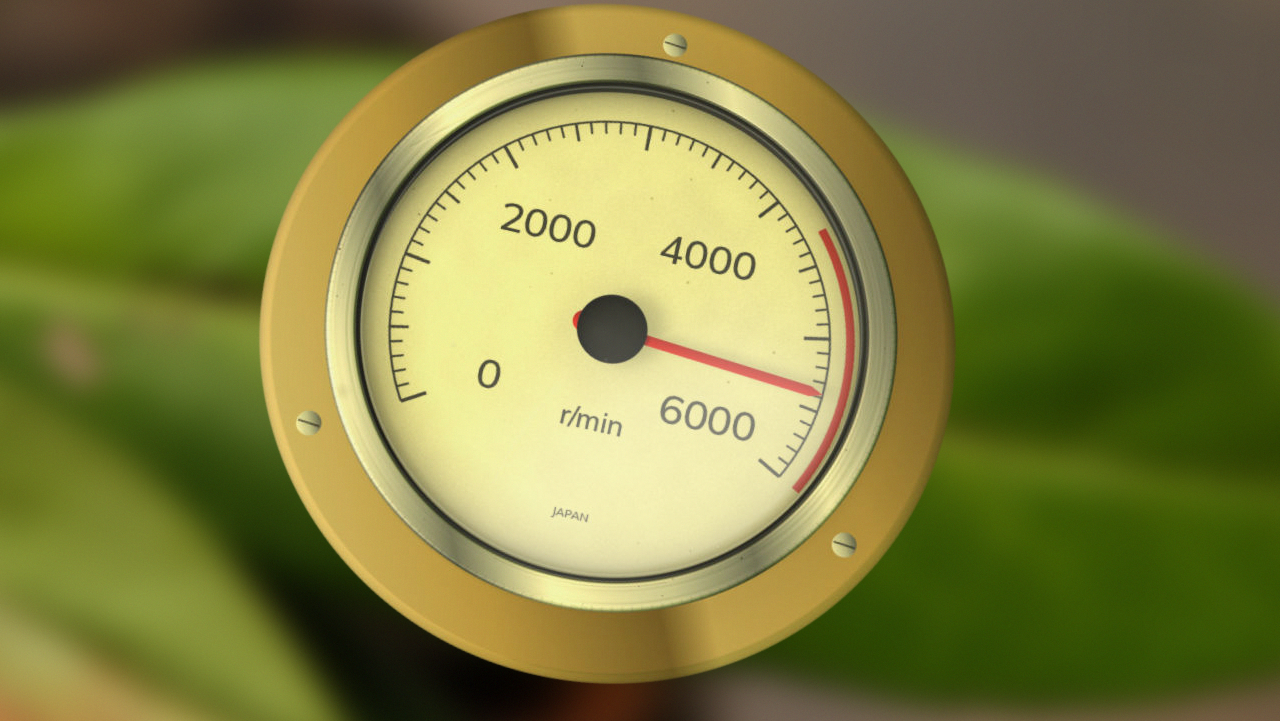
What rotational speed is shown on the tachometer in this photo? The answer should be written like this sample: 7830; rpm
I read 5400; rpm
